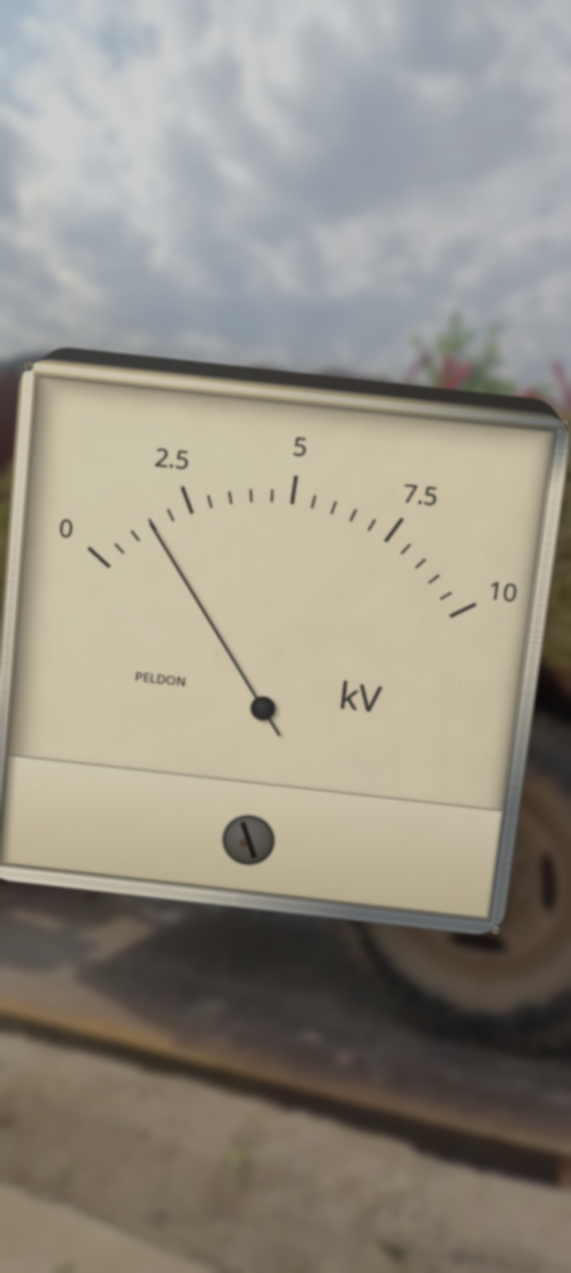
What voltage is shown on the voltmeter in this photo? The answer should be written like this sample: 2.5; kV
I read 1.5; kV
